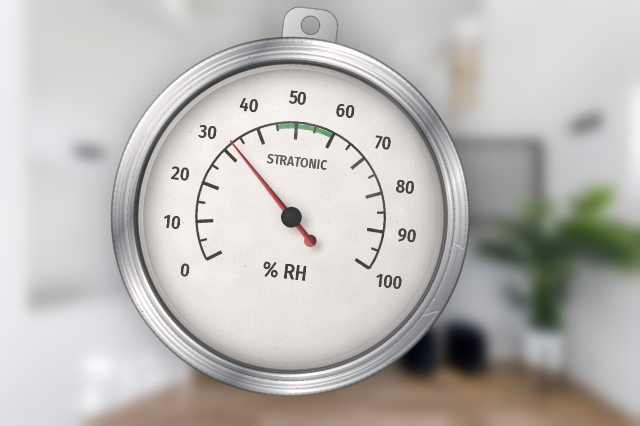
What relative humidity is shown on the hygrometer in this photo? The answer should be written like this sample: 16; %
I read 32.5; %
